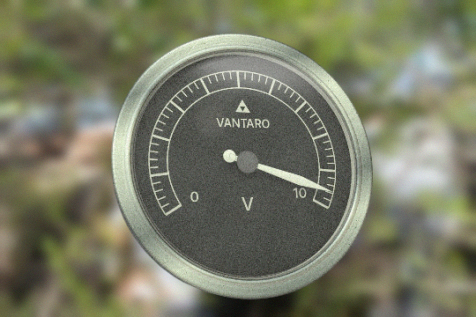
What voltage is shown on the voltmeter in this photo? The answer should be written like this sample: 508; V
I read 9.6; V
